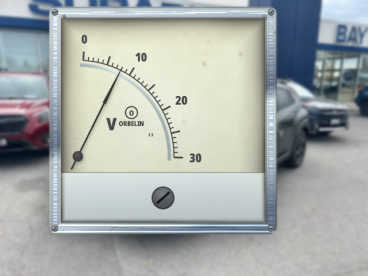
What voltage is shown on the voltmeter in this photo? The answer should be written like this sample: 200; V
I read 8; V
